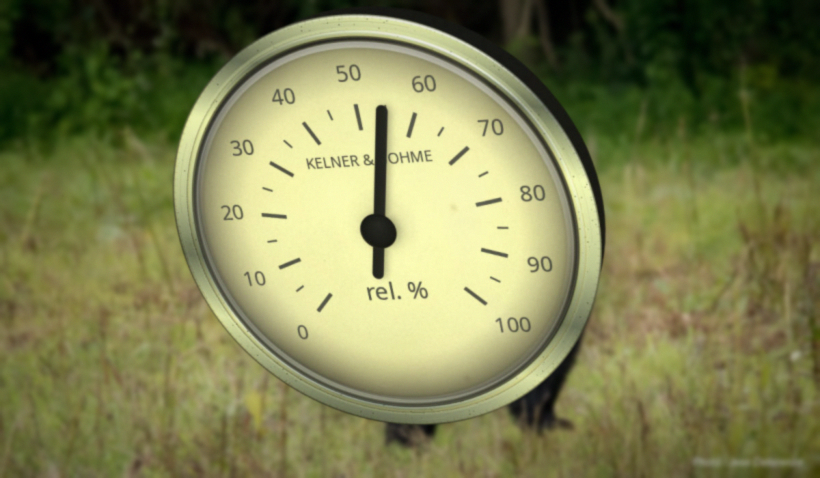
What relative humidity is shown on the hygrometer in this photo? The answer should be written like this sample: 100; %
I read 55; %
